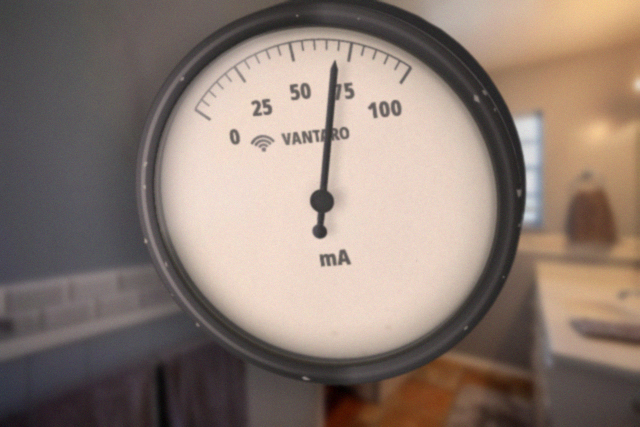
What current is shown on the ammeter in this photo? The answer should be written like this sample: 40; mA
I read 70; mA
